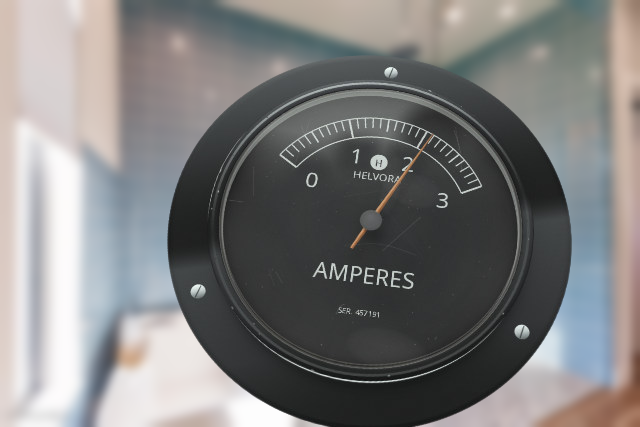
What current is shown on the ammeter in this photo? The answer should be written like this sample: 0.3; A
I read 2.1; A
